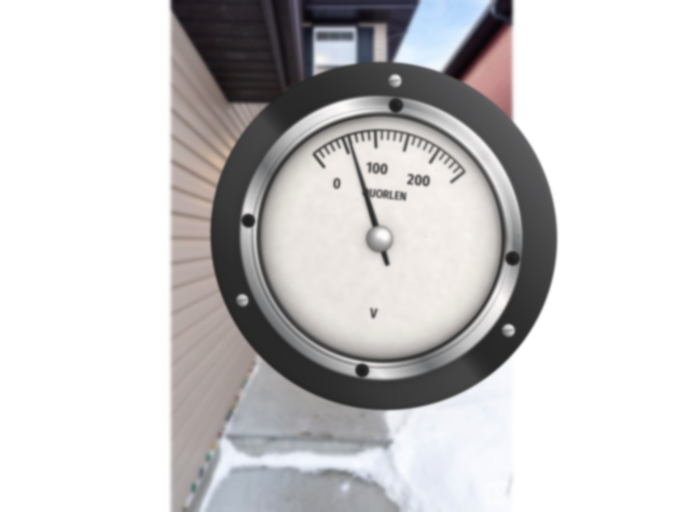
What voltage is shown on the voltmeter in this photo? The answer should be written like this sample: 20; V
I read 60; V
